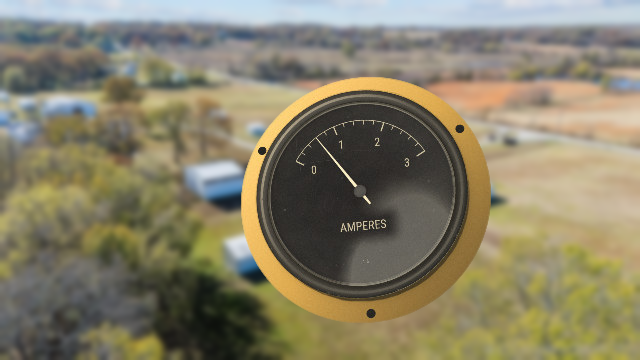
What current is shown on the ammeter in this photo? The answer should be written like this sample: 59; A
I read 0.6; A
